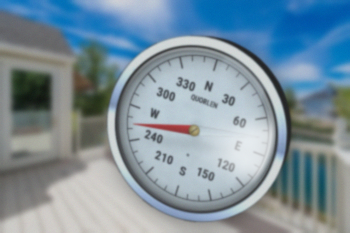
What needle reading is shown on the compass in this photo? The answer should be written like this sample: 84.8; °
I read 255; °
